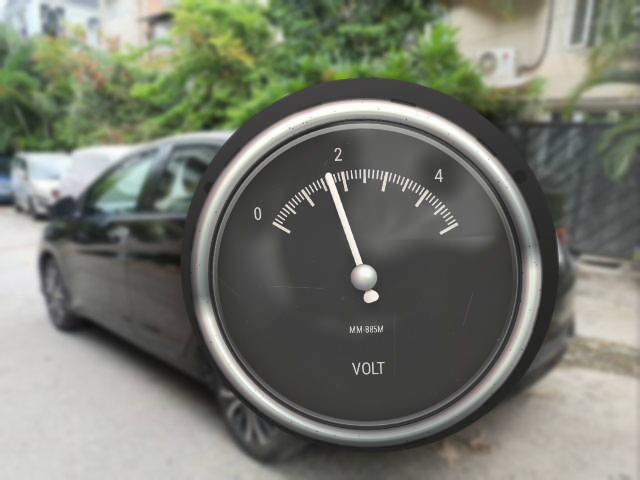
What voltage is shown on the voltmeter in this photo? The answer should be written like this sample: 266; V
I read 1.7; V
